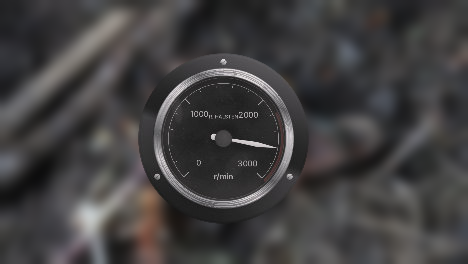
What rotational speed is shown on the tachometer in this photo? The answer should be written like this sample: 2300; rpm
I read 2600; rpm
